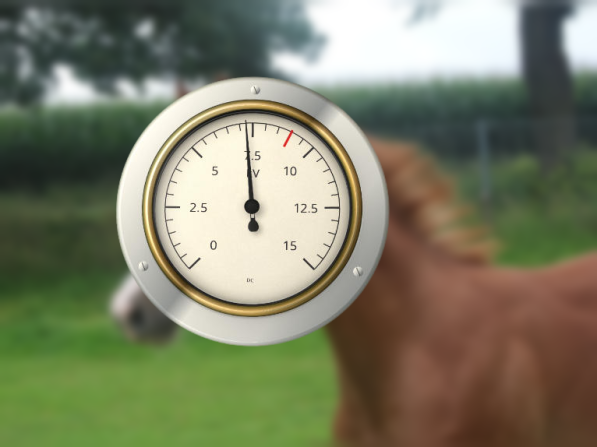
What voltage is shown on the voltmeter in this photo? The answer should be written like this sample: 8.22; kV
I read 7.25; kV
